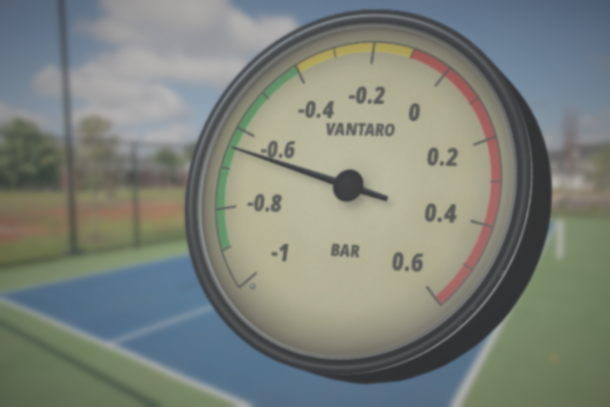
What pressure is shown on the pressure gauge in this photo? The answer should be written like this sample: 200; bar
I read -0.65; bar
